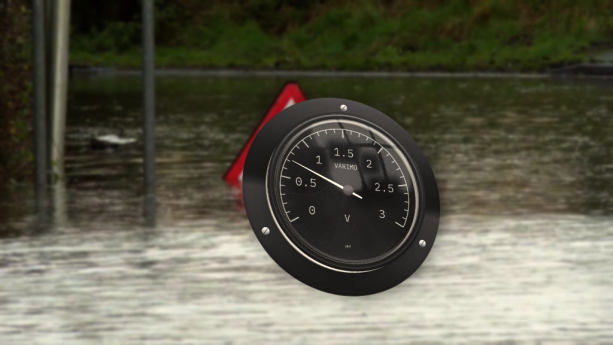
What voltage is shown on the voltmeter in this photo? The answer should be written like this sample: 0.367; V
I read 0.7; V
